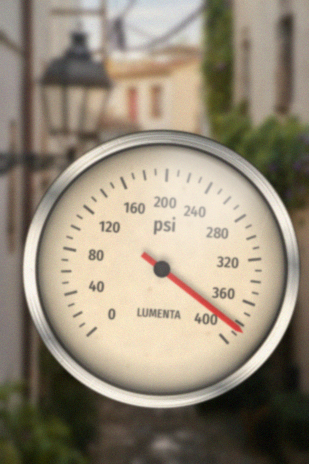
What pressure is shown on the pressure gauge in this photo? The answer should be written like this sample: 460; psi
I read 385; psi
